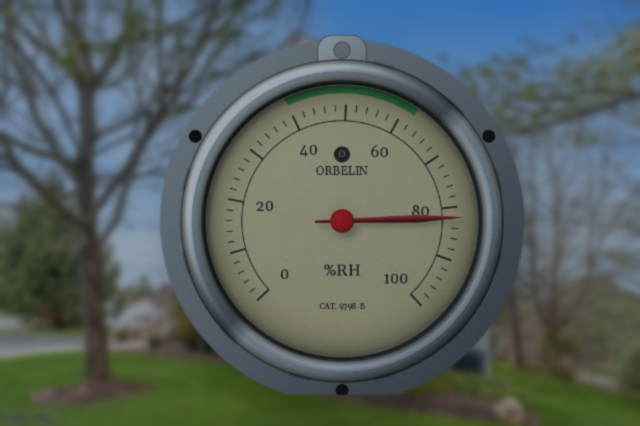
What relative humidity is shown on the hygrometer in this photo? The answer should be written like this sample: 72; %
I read 82; %
